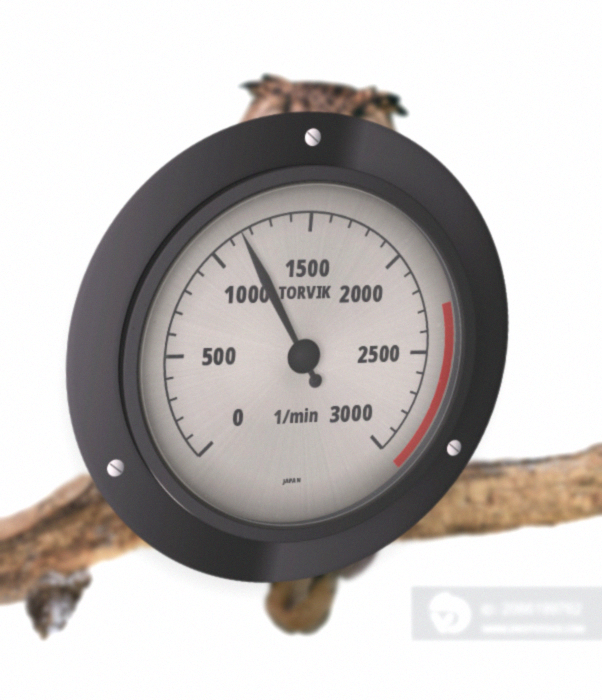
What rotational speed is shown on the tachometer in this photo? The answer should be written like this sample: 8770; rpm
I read 1150; rpm
